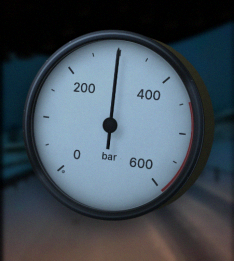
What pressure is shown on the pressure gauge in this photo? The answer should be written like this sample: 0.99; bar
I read 300; bar
